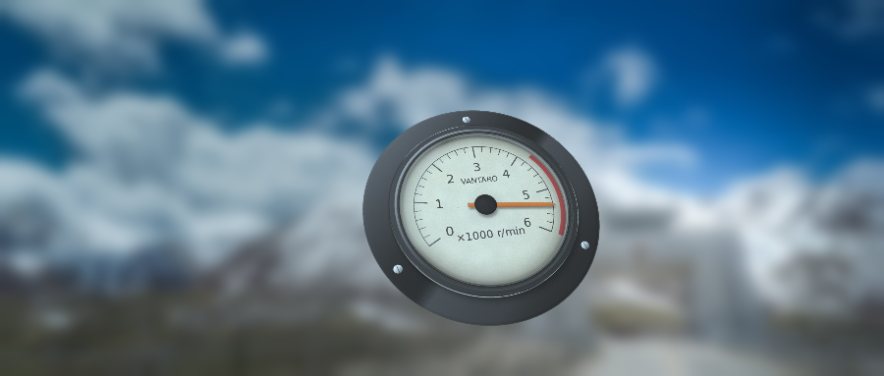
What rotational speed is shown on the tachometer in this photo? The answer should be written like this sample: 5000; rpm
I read 5400; rpm
